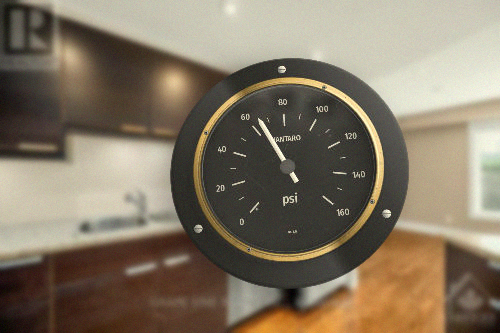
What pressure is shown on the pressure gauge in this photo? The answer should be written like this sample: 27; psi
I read 65; psi
